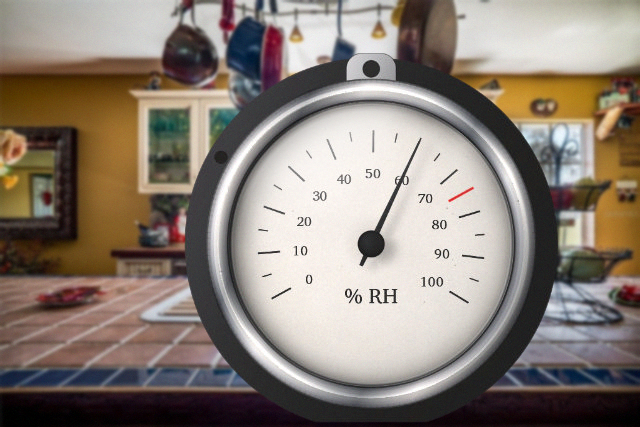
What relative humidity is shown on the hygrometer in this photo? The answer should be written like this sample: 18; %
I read 60; %
